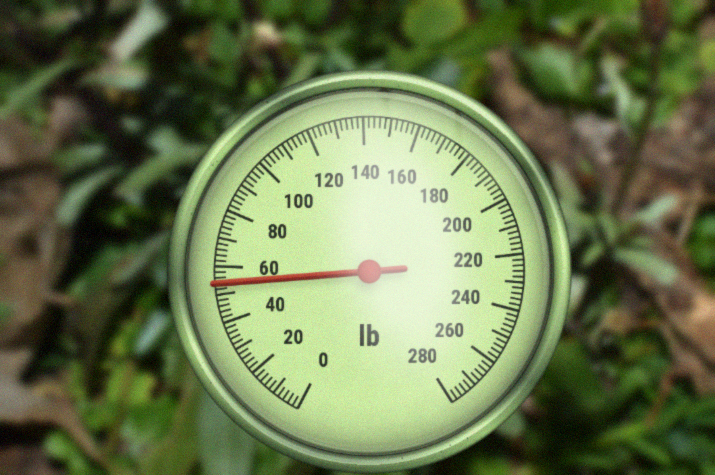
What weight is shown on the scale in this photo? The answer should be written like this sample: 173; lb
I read 54; lb
